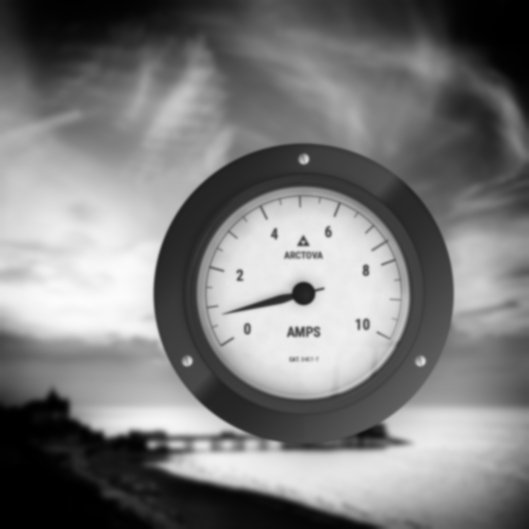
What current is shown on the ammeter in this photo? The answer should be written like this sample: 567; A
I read 0.75; A
